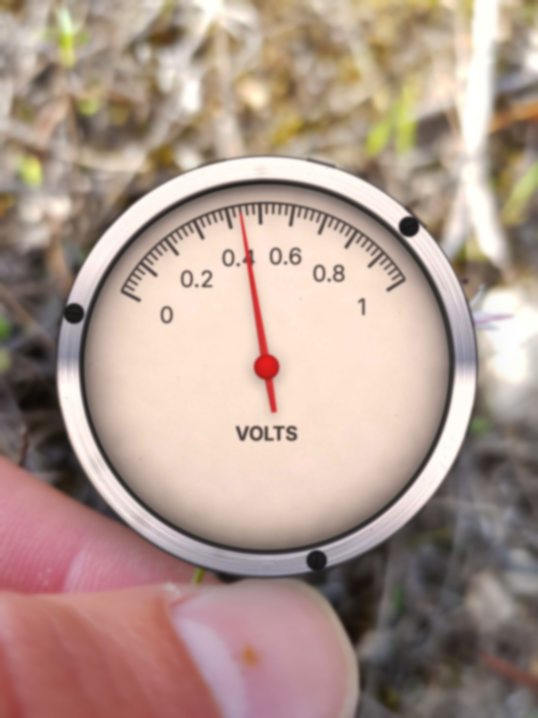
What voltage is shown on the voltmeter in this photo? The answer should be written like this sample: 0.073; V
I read 0.44; V
